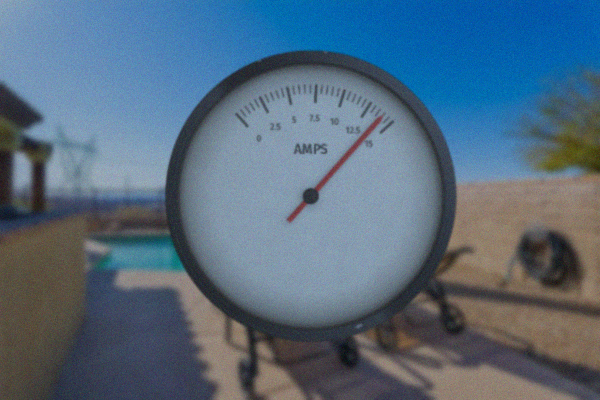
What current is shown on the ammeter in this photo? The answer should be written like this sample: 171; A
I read 14; A
